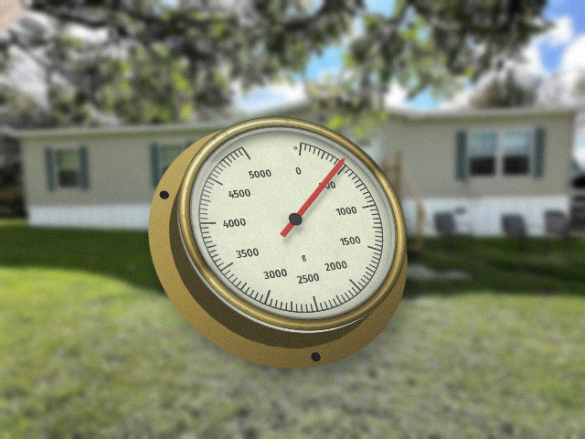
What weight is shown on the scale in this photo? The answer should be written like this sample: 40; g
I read 450; g
